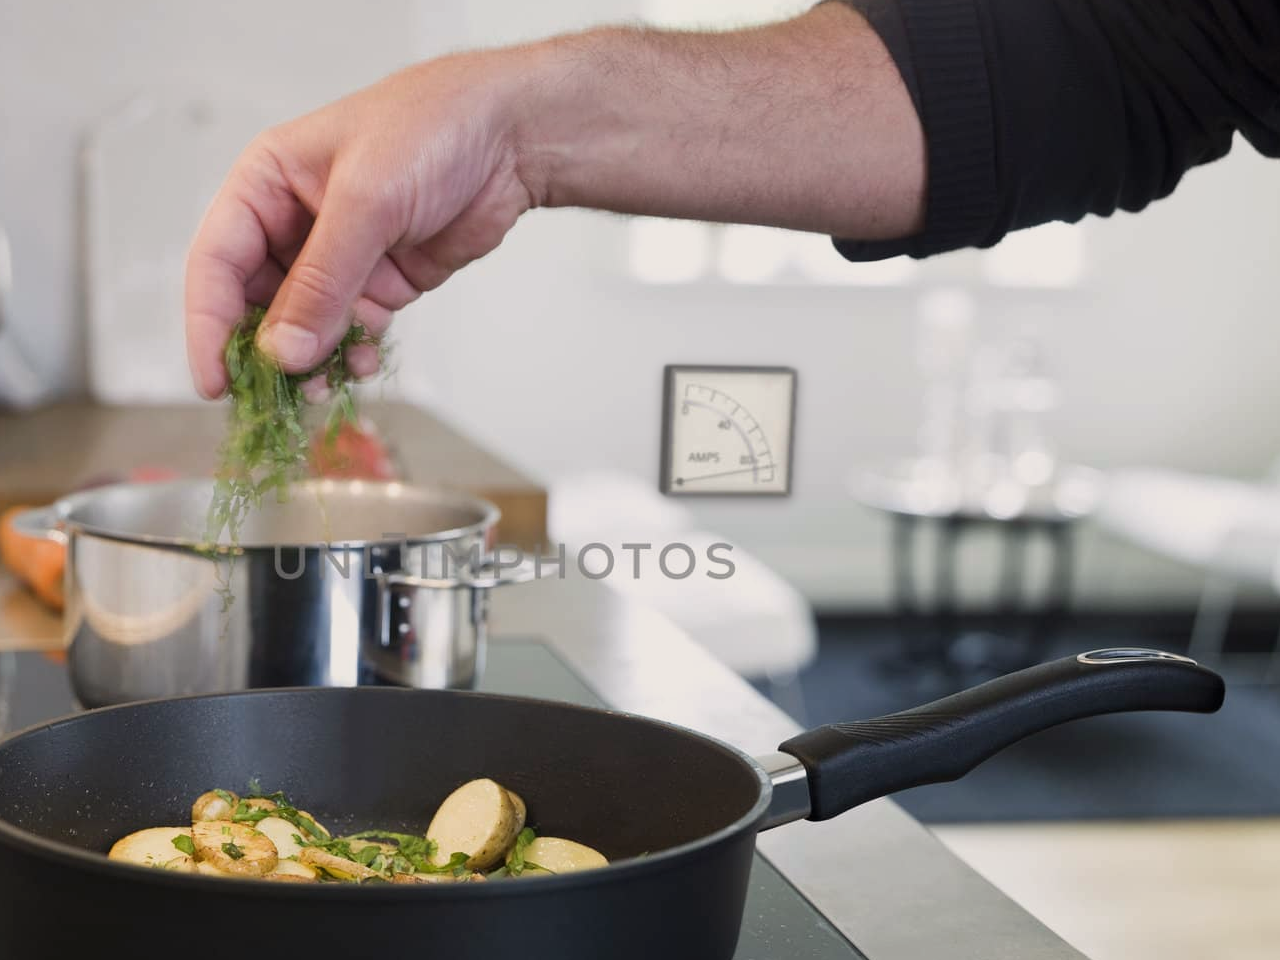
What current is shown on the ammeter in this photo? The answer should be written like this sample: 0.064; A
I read 90; A
